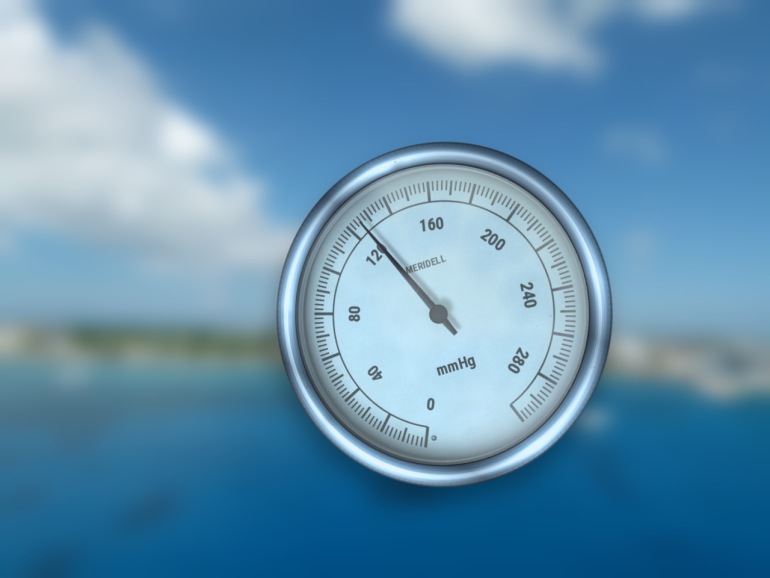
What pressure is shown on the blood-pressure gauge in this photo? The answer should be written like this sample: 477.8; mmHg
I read 126; mmHg
